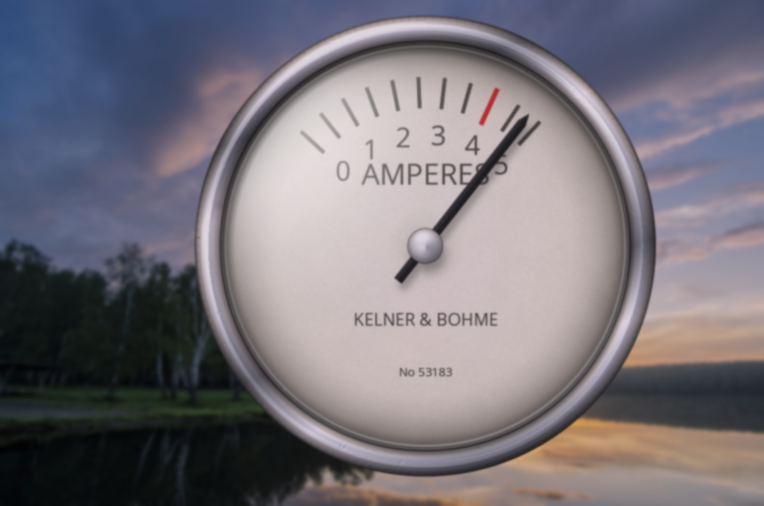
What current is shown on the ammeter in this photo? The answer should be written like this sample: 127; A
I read 4.75; A
